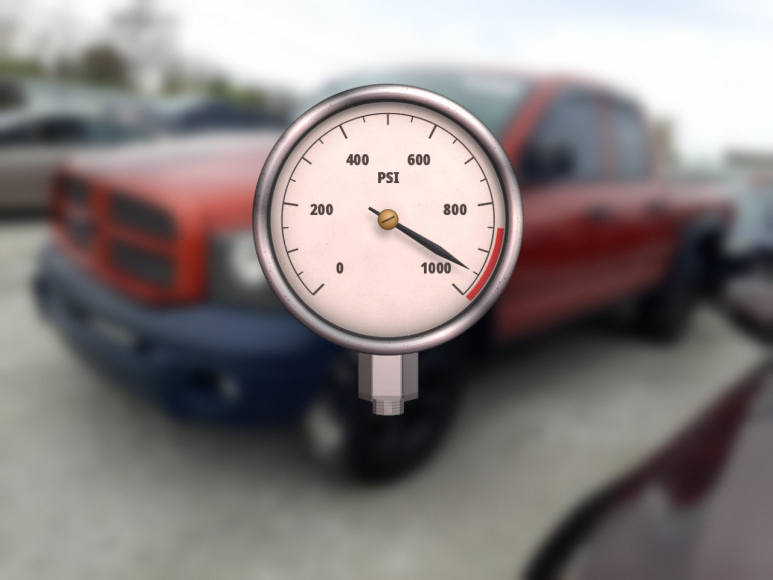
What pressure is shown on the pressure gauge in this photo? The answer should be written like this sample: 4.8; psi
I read 950; psi
